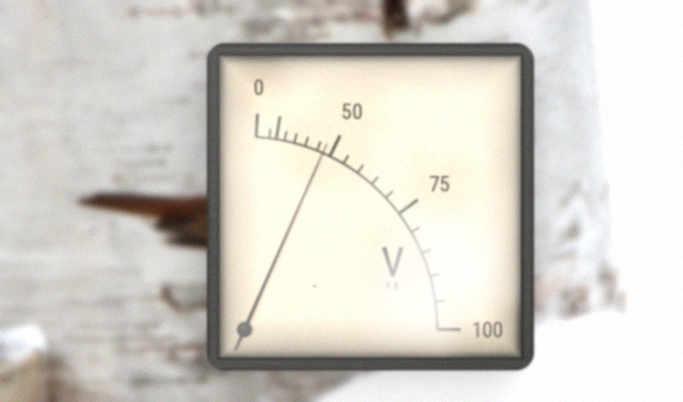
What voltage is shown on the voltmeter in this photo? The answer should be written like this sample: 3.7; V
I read 47.5; V
